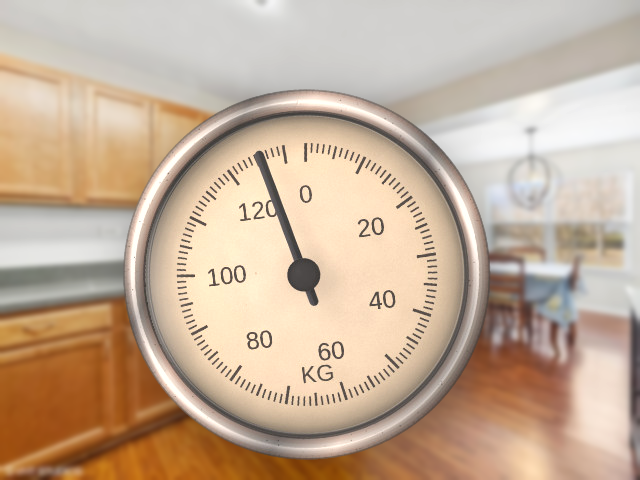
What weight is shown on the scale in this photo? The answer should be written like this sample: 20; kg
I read 126; kg
